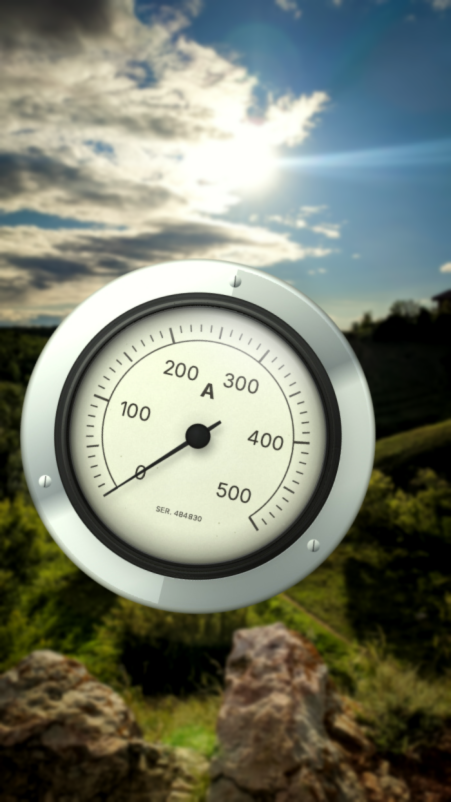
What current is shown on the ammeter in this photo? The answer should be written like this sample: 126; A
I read 0; A
